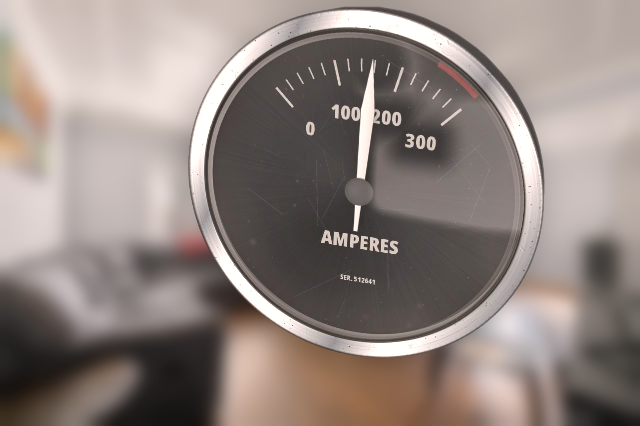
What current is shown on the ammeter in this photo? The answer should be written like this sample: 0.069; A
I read 160; A
